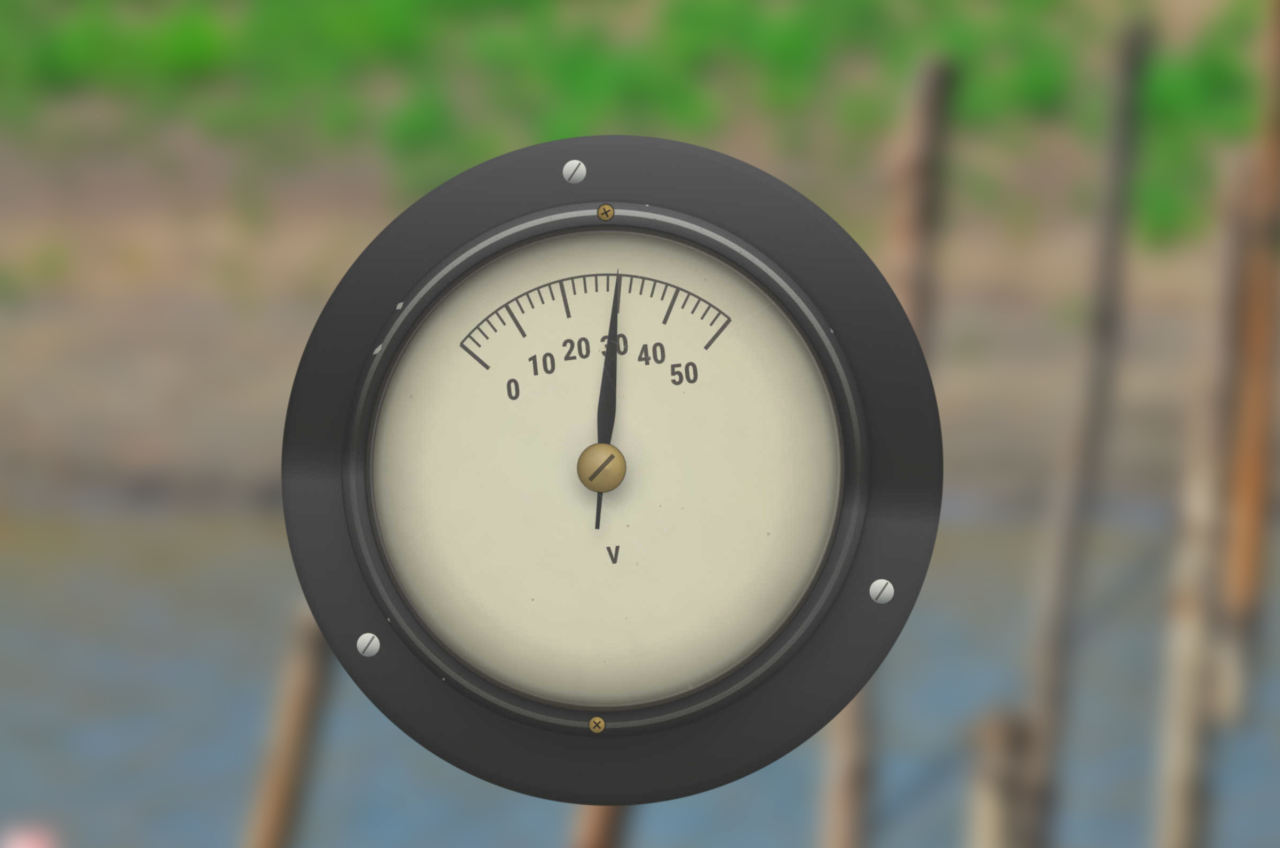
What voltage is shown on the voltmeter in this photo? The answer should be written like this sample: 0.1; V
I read 30; V
